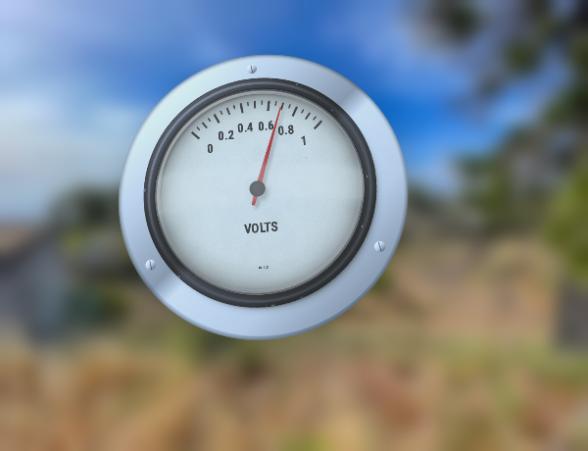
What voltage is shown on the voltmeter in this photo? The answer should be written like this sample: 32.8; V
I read 0.7; V
